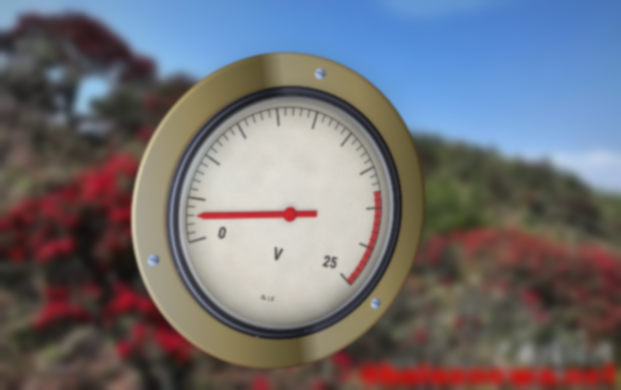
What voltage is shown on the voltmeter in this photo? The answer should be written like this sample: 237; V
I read 1.5; V
